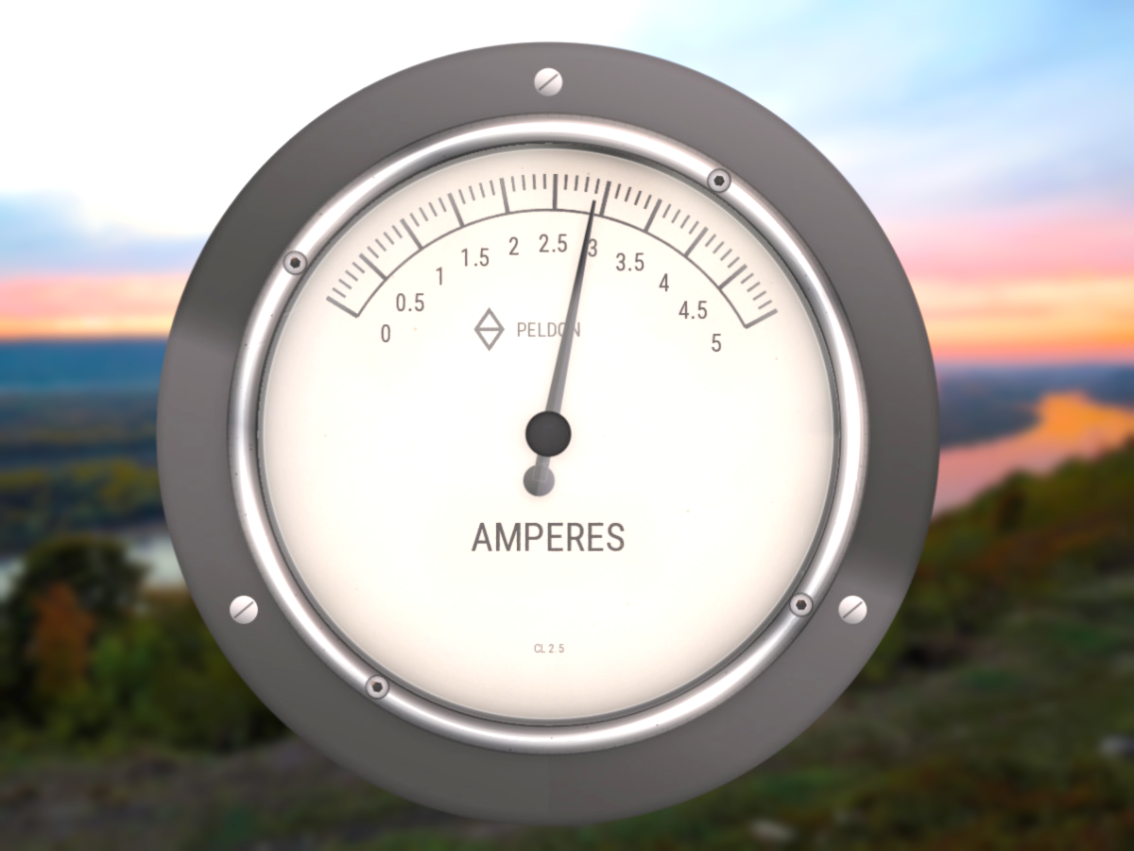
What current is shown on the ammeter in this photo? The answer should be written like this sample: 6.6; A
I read 2.9; A
